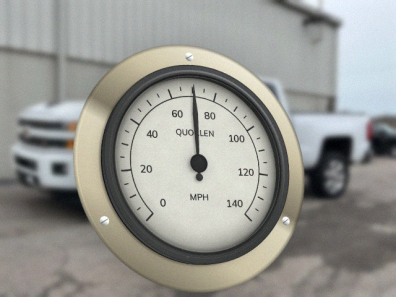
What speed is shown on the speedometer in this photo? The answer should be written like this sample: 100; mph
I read 70; mph
